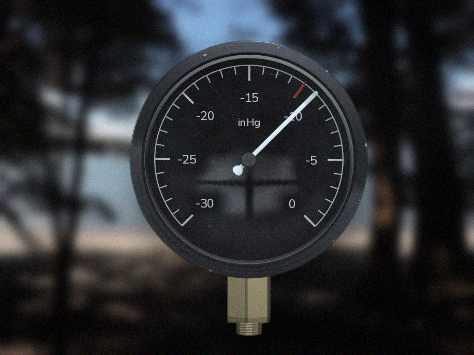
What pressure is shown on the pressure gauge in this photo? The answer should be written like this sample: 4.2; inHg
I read -10; inHg
